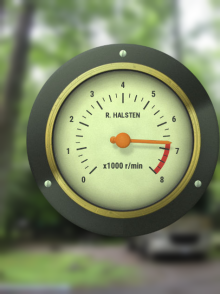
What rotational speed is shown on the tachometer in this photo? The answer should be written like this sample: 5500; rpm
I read 6750; rpm
